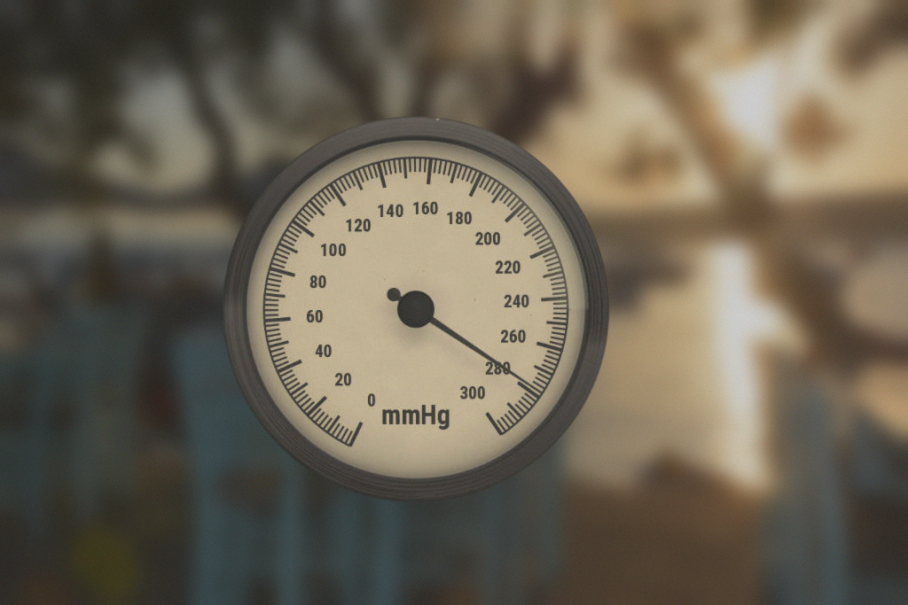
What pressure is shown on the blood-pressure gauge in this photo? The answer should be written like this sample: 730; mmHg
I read 278; mmHg
